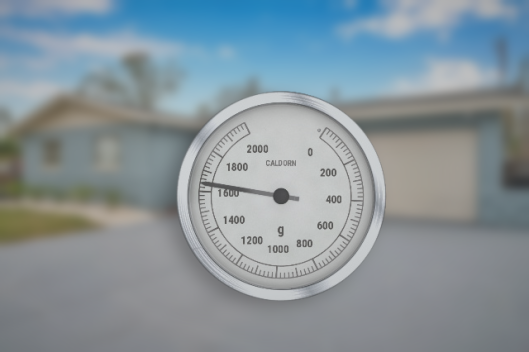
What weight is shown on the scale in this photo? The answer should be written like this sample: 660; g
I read 1640; g
